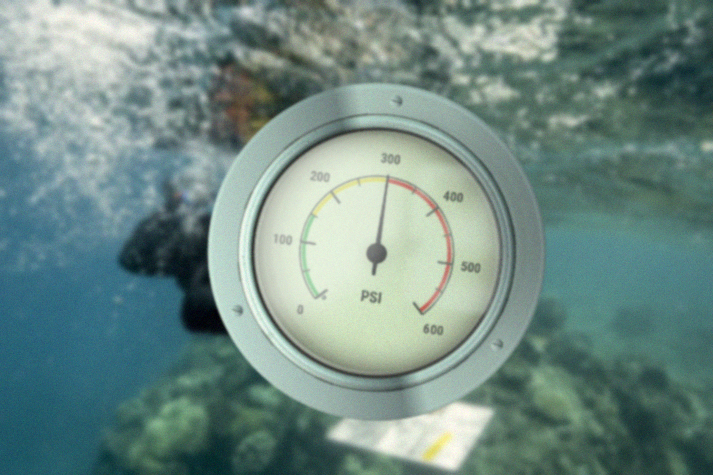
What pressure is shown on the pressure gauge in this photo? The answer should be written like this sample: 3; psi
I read 300; psi
